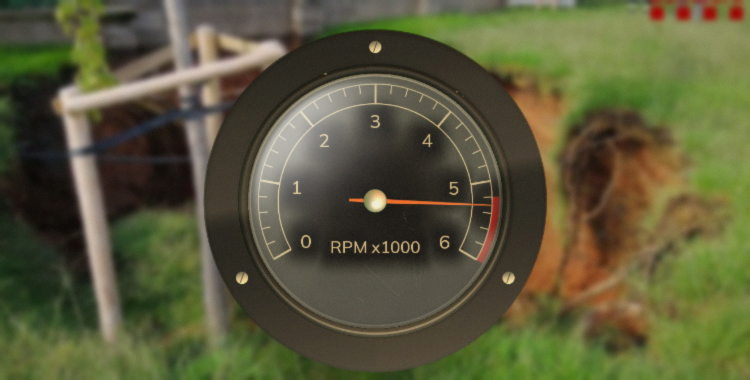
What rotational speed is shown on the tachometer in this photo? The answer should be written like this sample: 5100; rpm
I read 5300; rpm
